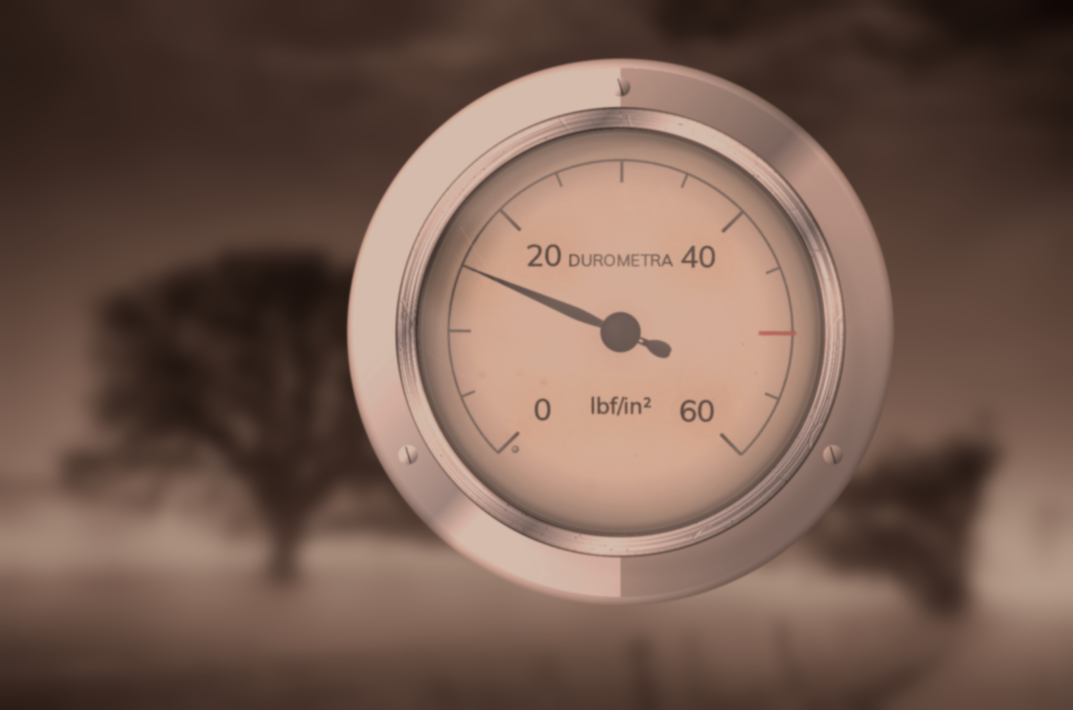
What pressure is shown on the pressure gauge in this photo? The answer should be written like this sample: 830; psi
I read 15; psi
